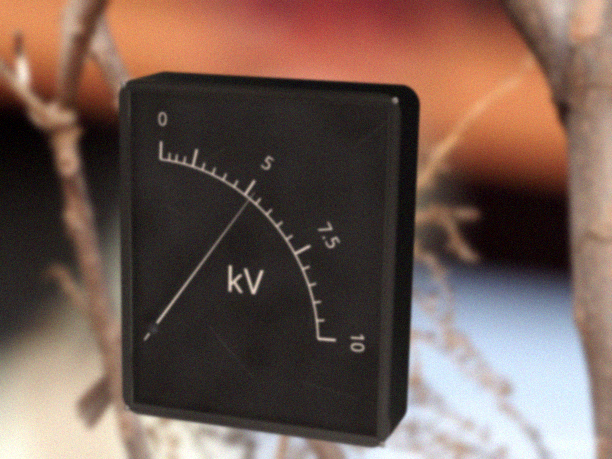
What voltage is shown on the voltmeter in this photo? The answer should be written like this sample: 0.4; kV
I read 5.25; kV
